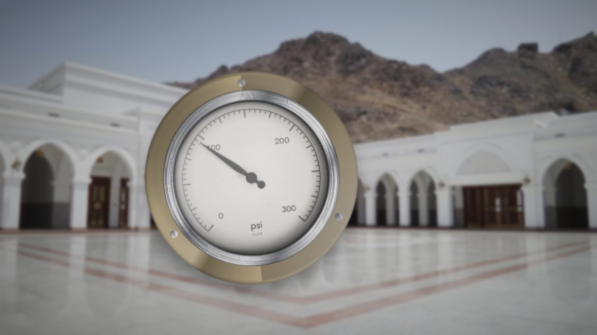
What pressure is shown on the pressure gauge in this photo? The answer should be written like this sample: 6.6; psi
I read 95; psi
